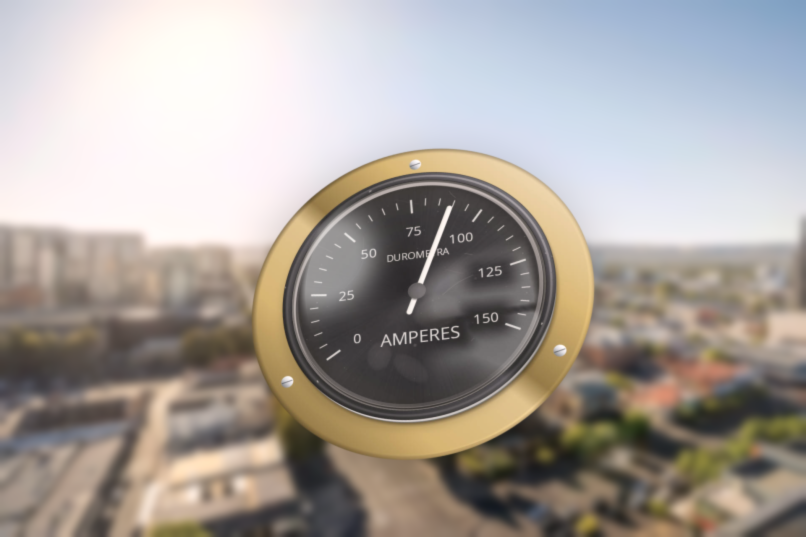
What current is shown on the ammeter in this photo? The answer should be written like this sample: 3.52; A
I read 90; A
